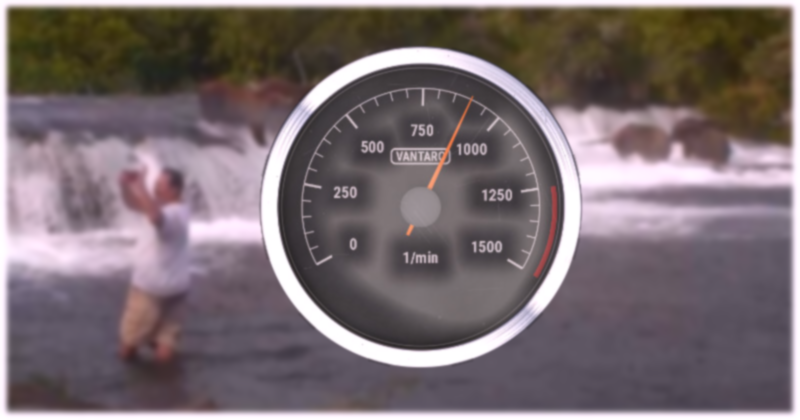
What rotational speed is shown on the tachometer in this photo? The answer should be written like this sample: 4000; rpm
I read 900; rpm
